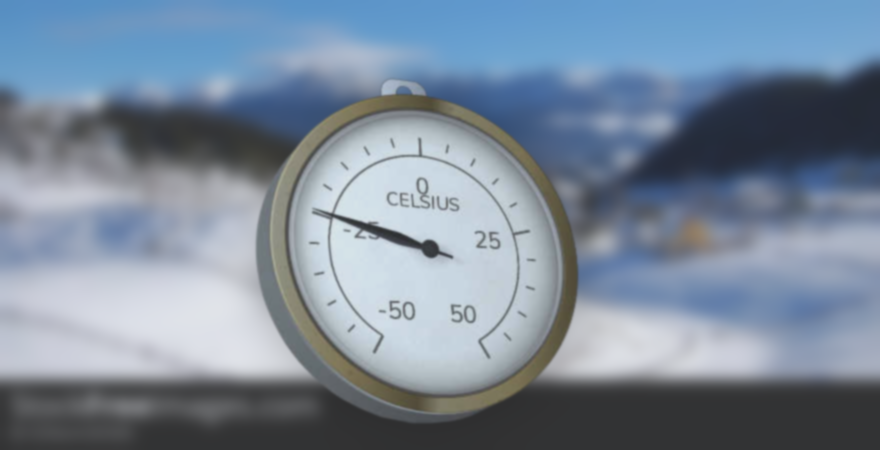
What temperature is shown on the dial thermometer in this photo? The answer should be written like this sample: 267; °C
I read -25; °C
